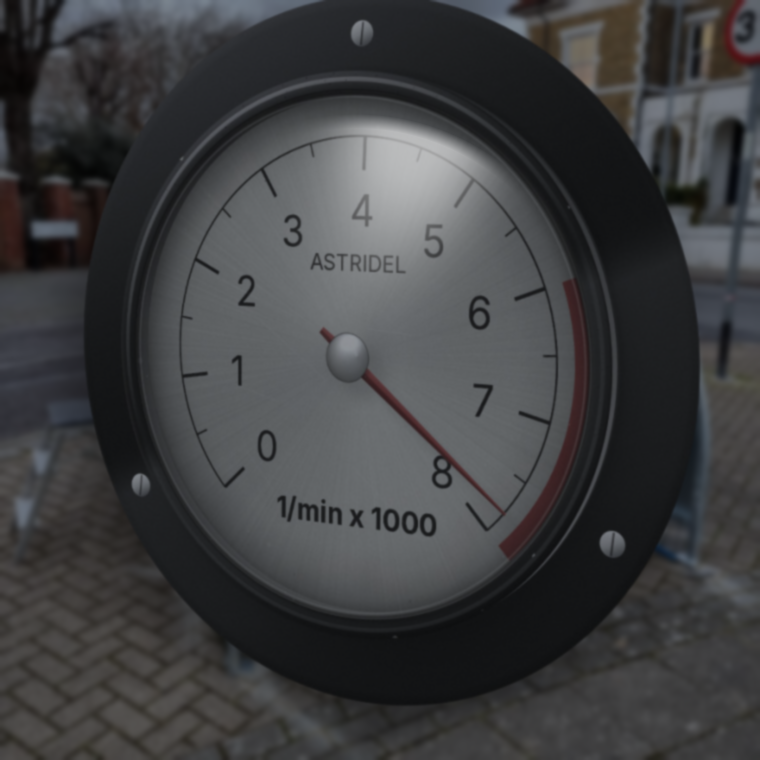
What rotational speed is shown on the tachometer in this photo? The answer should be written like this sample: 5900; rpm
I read 7750; rpm
